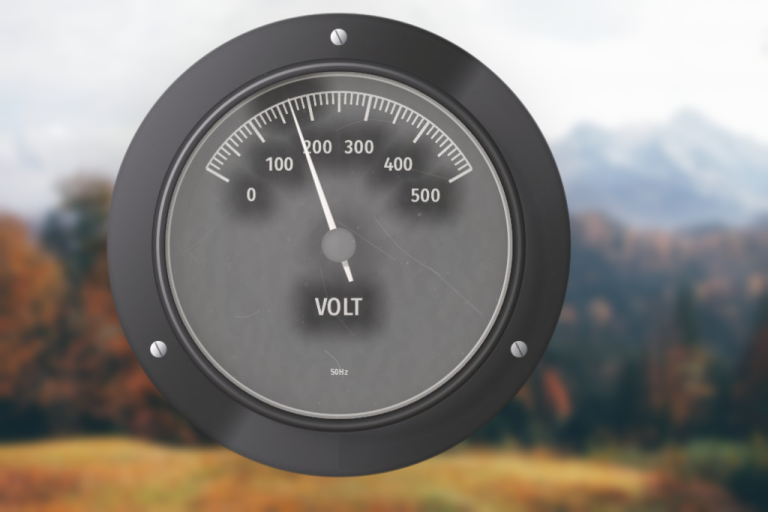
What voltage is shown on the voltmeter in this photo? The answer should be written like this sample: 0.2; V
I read 170; V
